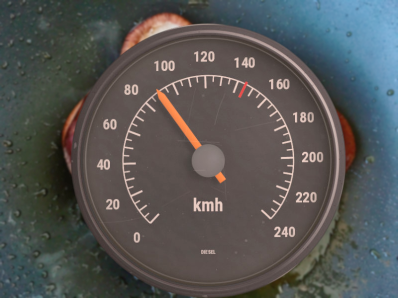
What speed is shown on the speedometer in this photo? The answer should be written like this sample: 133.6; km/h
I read 90; km/h
